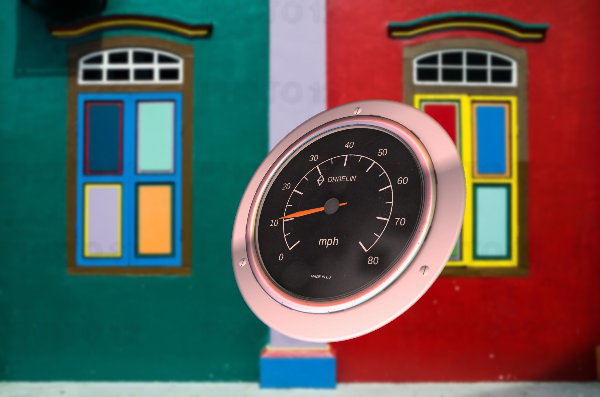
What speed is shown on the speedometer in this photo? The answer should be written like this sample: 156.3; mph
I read 10; mph
